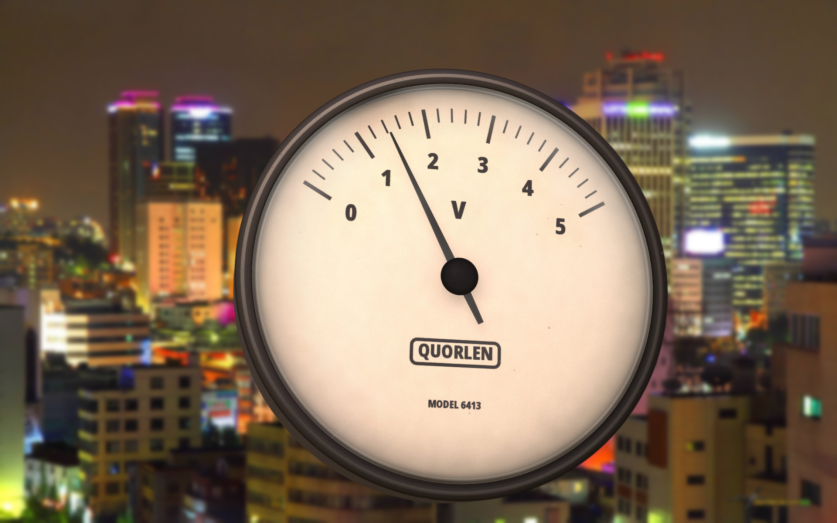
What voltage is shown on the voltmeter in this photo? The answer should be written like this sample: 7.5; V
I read 1.4; V
